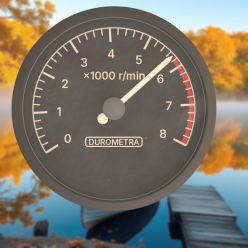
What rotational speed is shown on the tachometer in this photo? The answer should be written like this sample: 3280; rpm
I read 5700; rpm
